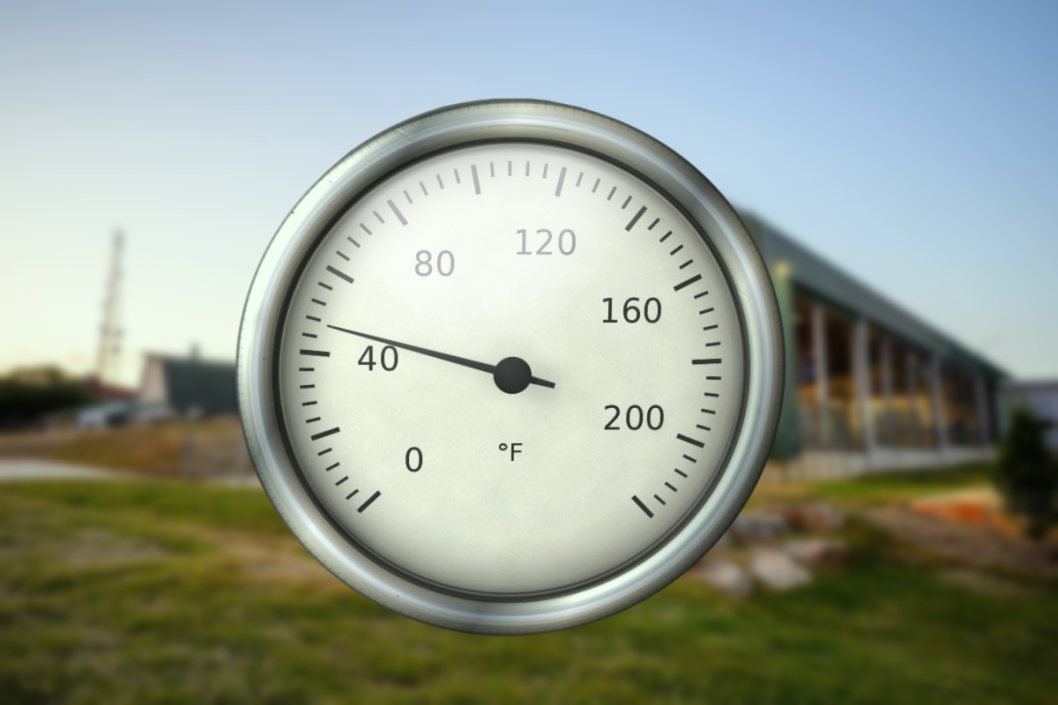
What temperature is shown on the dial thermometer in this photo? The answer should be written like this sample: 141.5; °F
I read 48; °F
